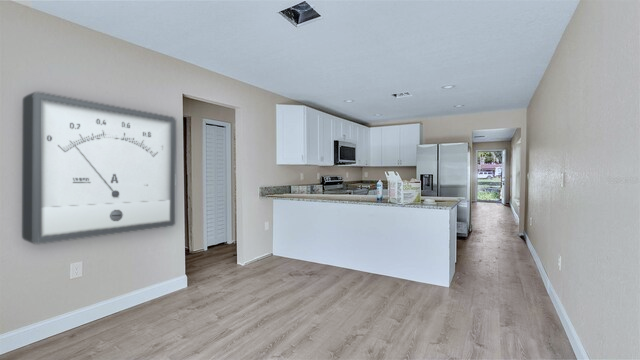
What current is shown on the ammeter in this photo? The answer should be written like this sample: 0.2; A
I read 0.1; A
